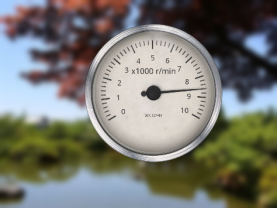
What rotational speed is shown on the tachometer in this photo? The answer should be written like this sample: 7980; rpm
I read 8600; rpm
